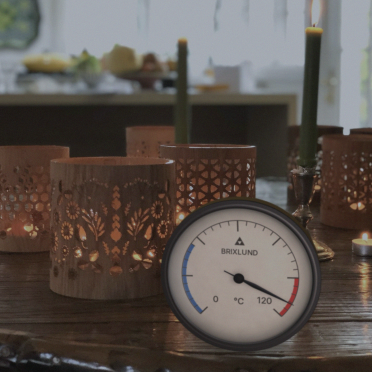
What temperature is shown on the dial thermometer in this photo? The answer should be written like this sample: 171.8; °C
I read 112; °C
